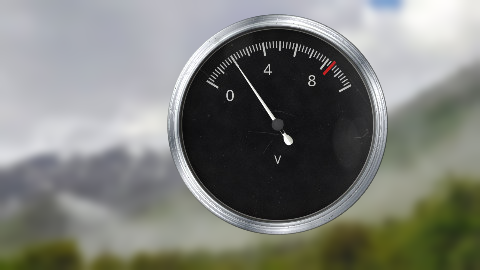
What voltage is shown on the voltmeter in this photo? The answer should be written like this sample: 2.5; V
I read 2; V
